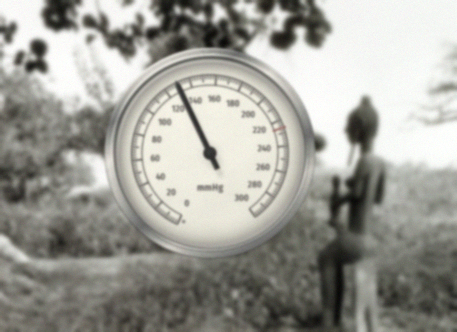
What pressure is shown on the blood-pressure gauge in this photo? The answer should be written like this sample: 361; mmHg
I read 130; mmHg
